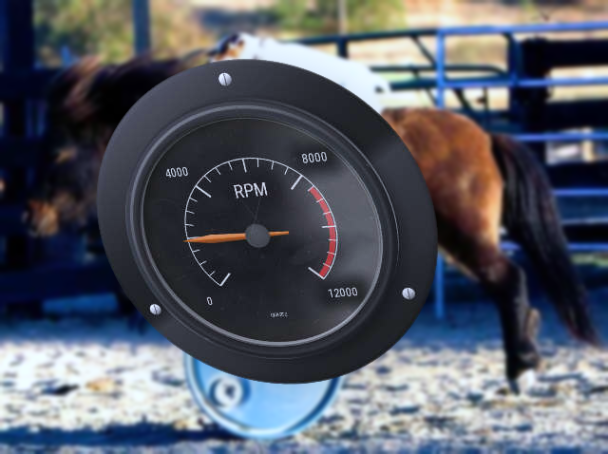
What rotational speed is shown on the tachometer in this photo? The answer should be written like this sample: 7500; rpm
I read 2000; rpm
